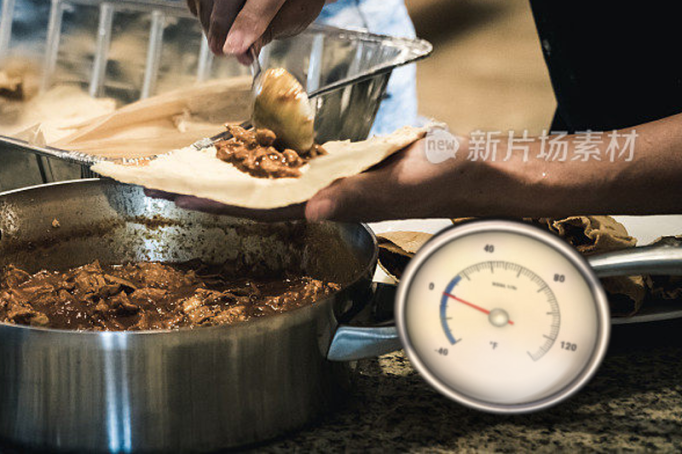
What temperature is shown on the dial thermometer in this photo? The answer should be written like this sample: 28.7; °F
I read 0; °F
